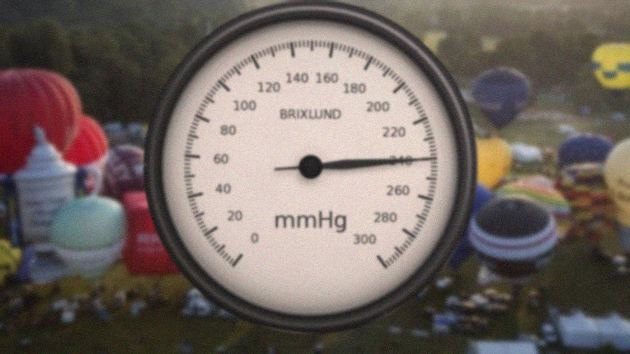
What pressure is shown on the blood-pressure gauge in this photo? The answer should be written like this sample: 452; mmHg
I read 240; mmHg
